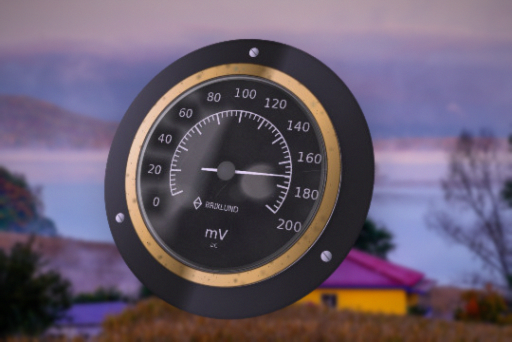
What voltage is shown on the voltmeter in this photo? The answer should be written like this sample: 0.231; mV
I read 172; mV
